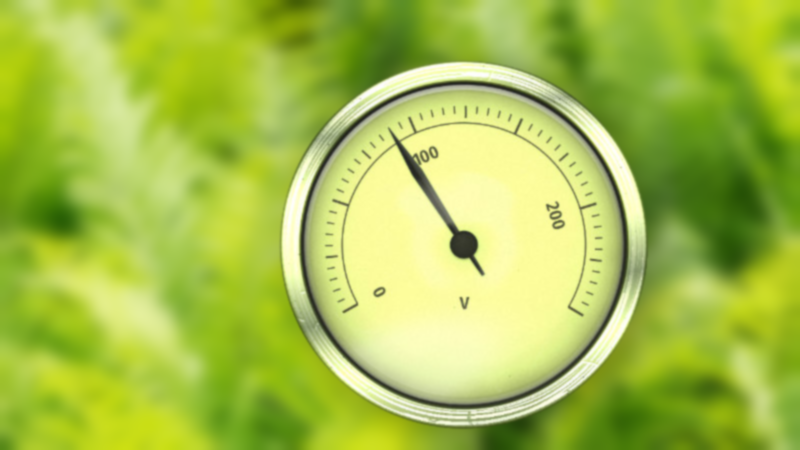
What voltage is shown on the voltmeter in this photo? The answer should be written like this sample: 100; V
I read 90; V
